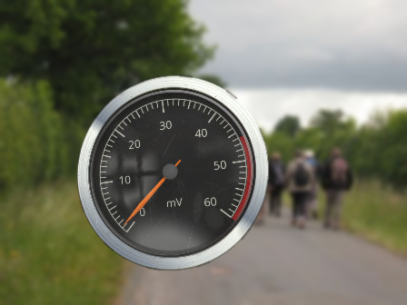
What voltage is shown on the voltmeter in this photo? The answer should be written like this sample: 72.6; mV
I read 1; mV
